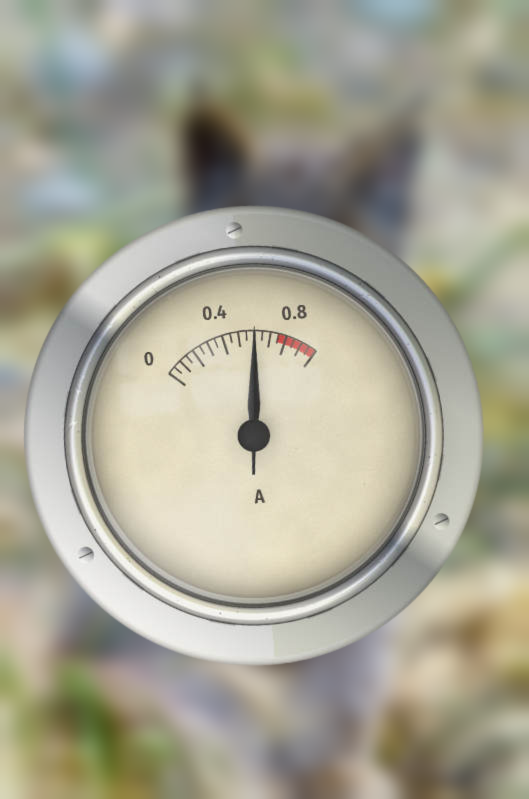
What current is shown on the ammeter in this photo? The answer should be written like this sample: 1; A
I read 0.6; A
